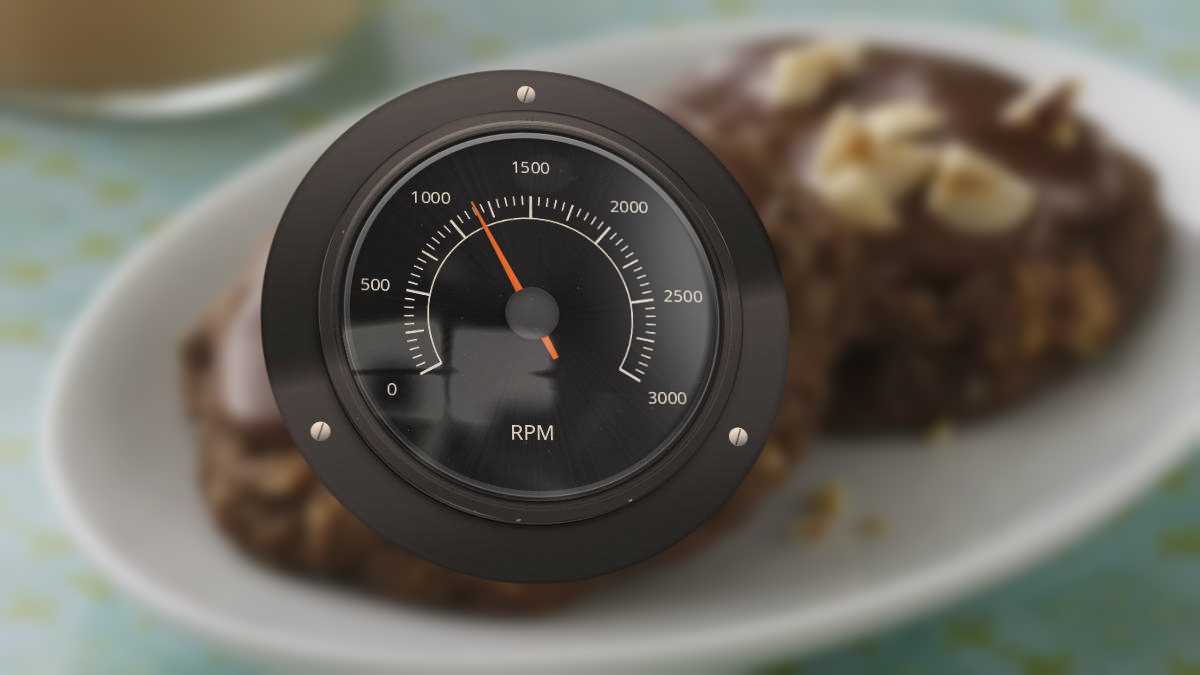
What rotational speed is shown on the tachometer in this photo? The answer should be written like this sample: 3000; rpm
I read 1150; rpm
